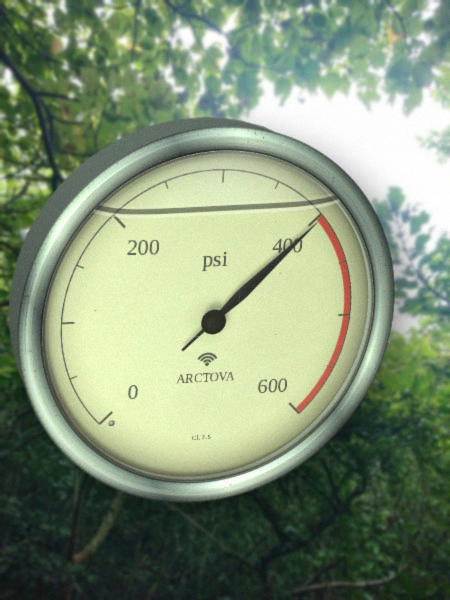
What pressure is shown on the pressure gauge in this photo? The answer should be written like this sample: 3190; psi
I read 400; psi
